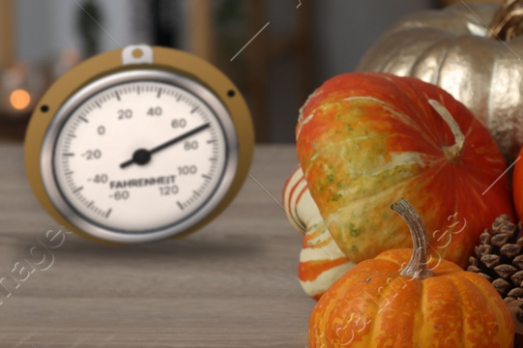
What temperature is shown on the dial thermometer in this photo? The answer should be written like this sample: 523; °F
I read 70; °F
